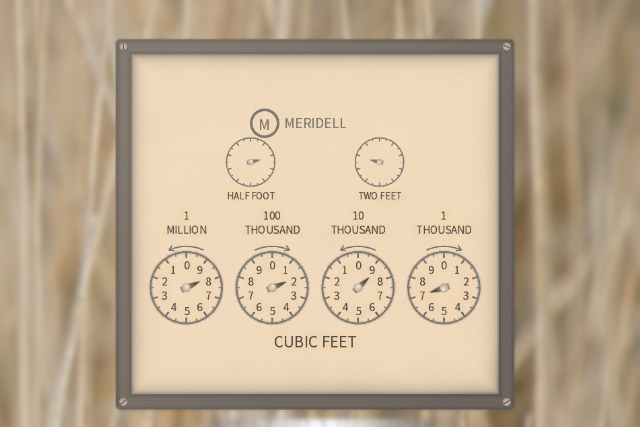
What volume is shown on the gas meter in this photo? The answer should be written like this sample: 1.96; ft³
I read 818700; ft³
